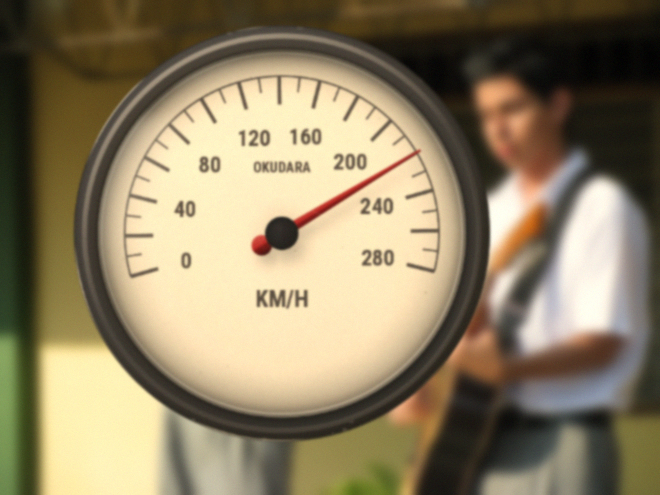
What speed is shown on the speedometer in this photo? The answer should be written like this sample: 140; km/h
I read 220; km/h
